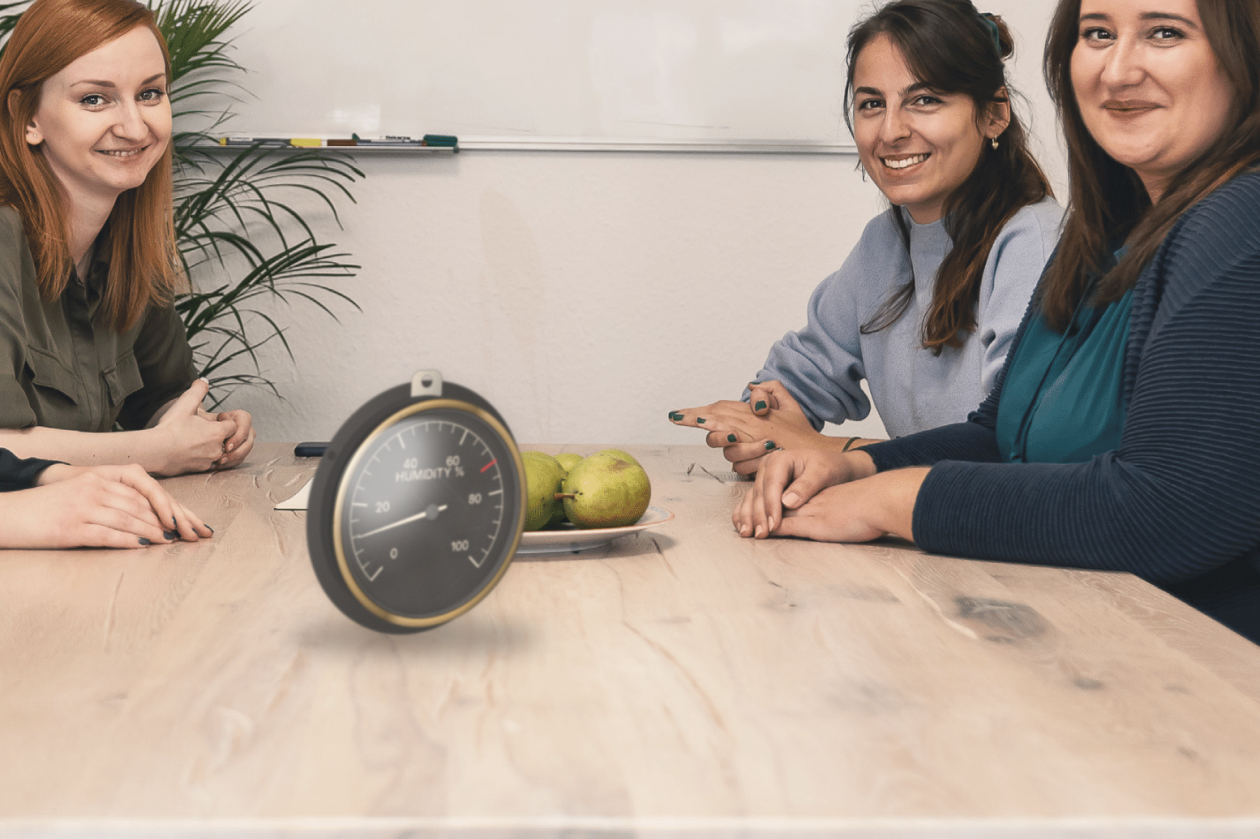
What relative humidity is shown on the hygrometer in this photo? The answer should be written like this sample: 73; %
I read 12; %
